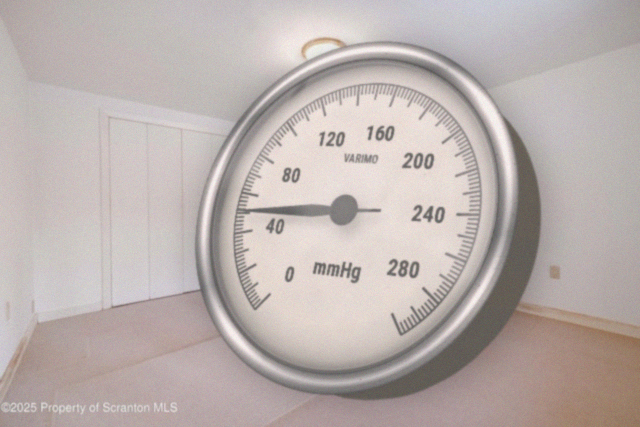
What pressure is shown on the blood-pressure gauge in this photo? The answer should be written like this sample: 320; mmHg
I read 50; mmHg
